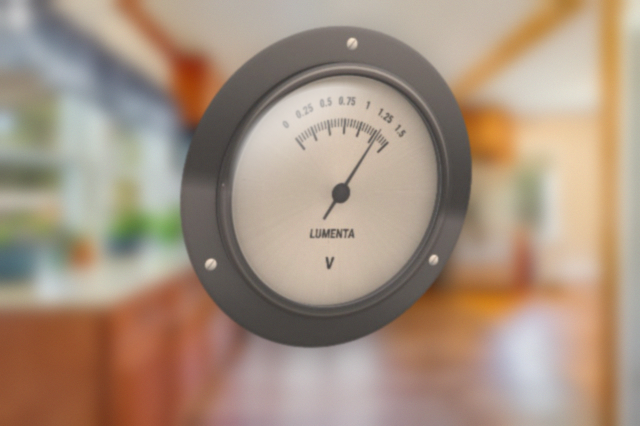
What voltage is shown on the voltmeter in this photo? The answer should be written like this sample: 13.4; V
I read 1.25; V
